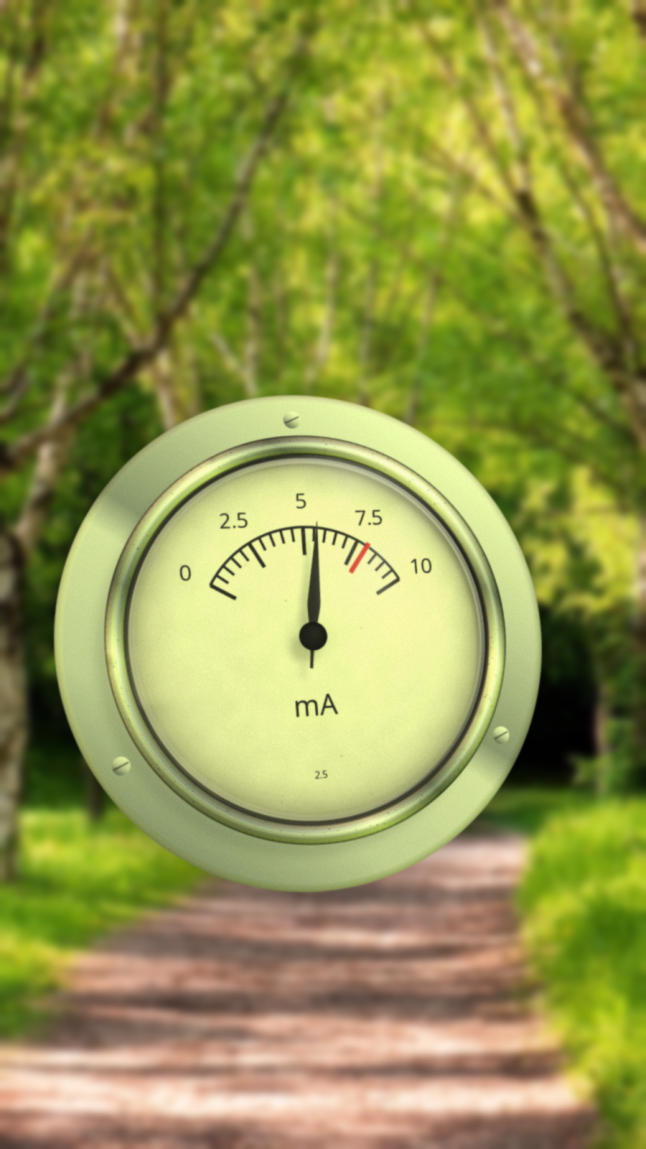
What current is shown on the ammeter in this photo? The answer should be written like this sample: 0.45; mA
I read 5.5; mA
